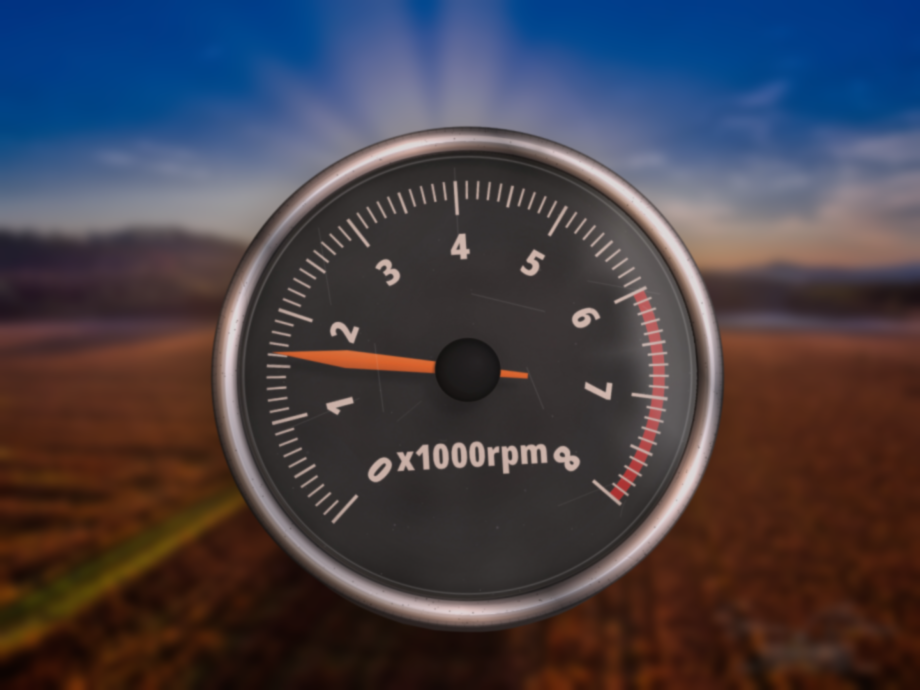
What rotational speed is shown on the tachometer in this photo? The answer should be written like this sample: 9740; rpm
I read 1600; rpm
